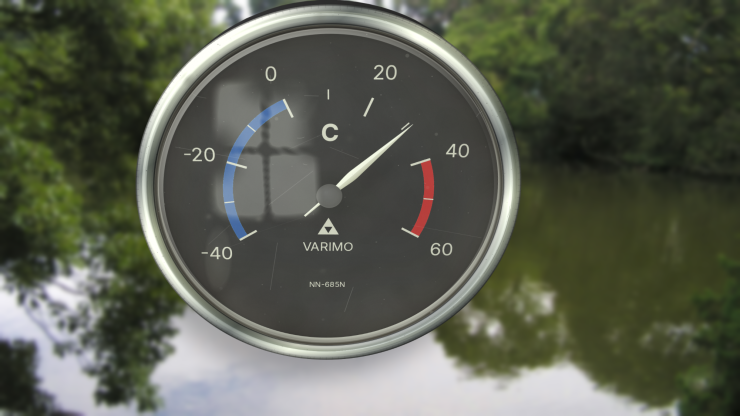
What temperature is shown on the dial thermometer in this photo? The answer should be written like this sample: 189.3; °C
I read 30; °C
